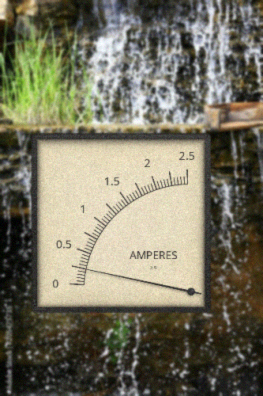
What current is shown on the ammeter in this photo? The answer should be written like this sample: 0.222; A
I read 0.25; A
